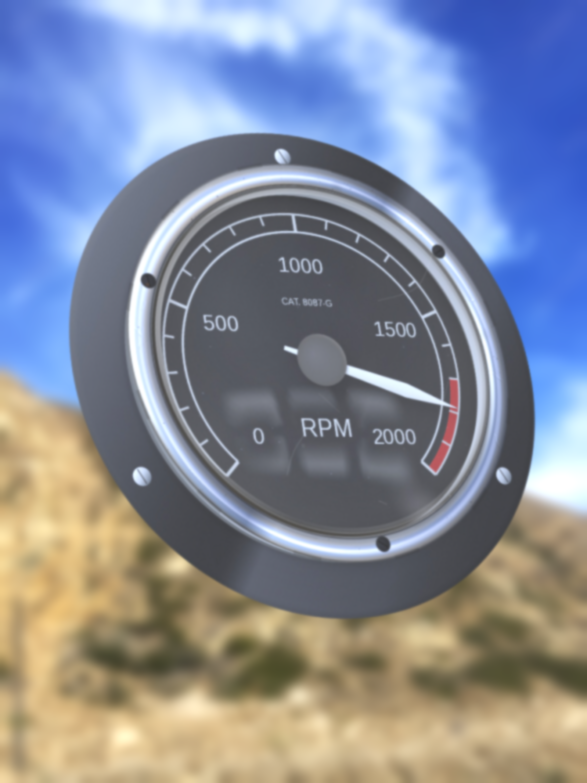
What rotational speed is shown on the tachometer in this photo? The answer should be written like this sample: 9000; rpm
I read 1800; rpm
